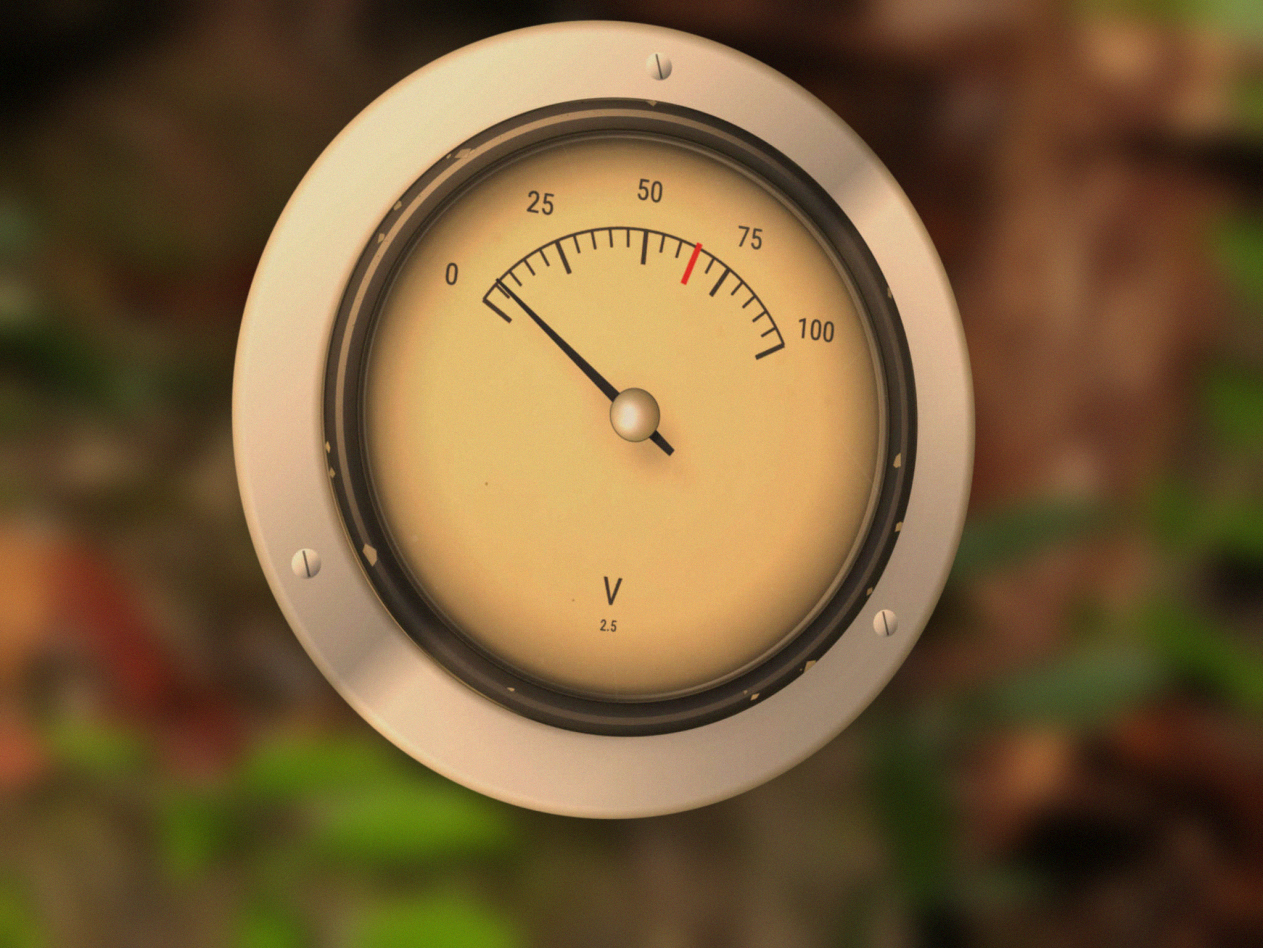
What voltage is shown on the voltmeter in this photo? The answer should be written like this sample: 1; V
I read 5; V
